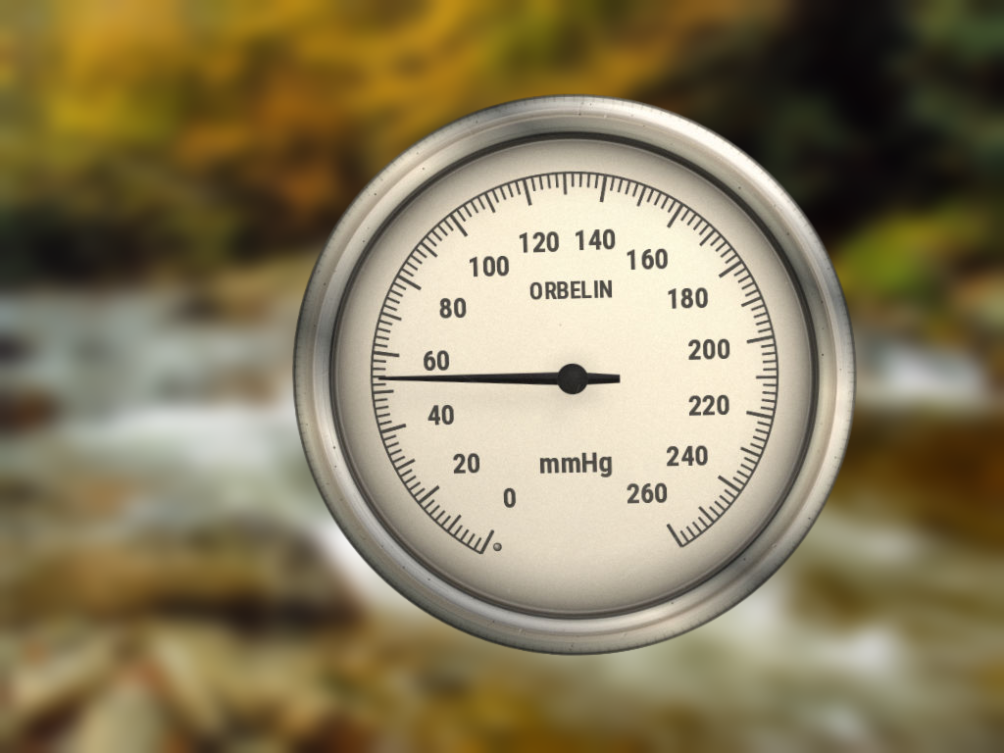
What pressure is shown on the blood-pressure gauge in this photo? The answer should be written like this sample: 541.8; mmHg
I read 54; mmHg
